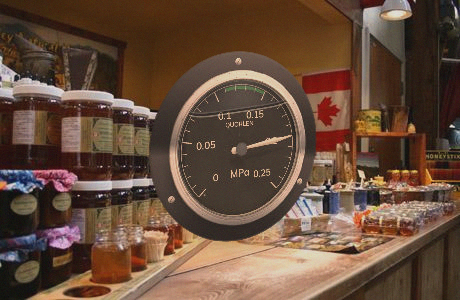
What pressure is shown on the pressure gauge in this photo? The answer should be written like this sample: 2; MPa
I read 0.2; MPa
